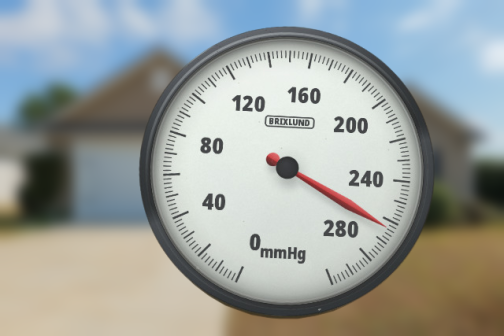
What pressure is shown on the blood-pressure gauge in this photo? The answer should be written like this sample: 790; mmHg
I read 264; mmHg
